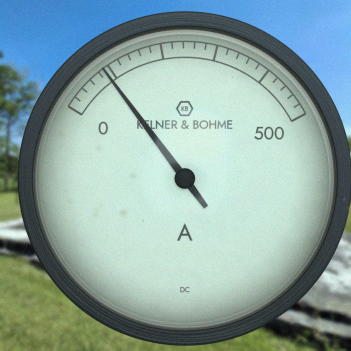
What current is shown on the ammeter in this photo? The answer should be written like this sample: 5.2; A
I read 90; A
